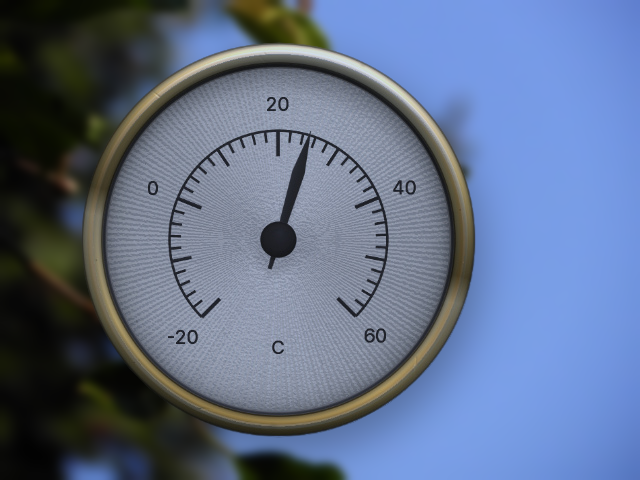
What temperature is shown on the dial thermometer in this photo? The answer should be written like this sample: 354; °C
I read 25; °C
